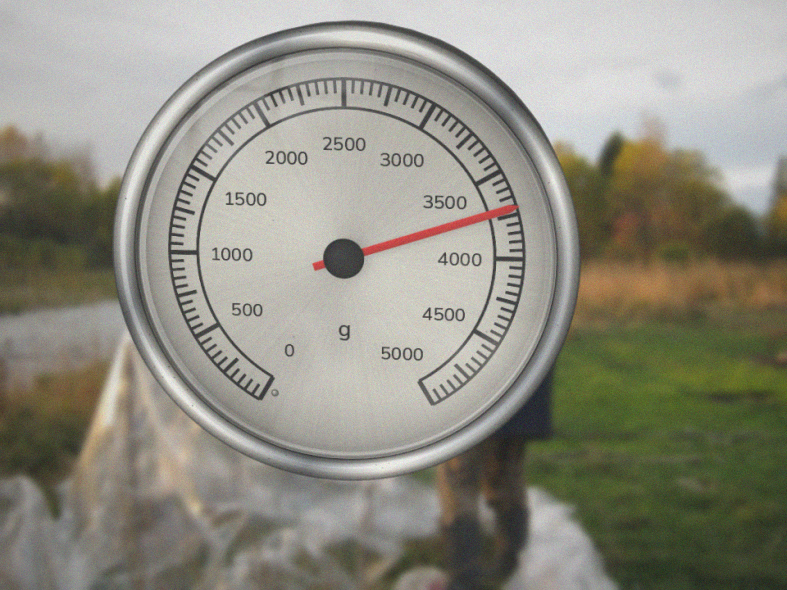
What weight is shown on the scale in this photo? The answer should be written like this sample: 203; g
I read 3700; g
